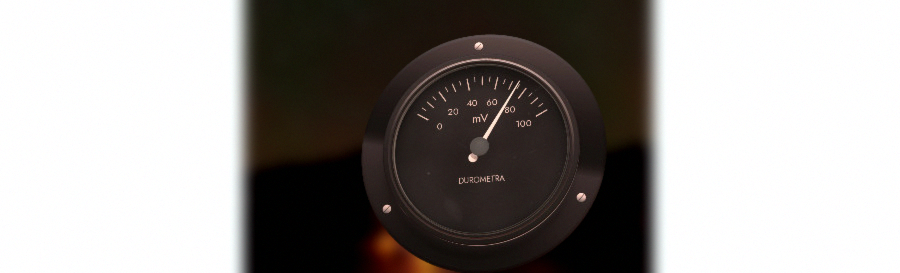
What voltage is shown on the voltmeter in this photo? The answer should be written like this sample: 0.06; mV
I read 75; mV
